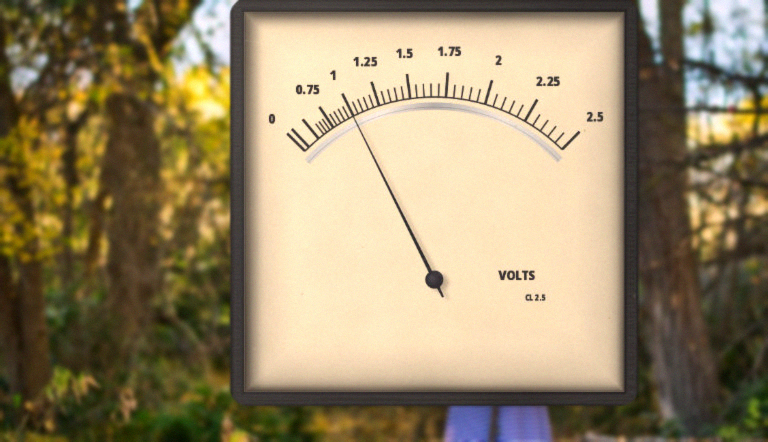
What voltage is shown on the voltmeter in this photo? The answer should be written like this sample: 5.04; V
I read 1; V
